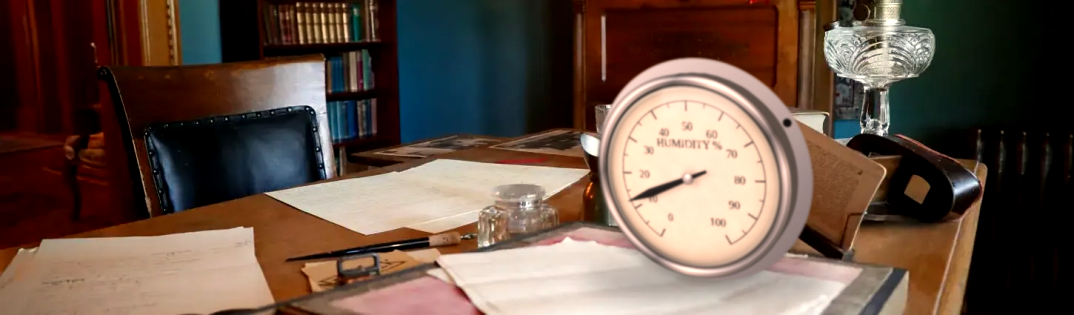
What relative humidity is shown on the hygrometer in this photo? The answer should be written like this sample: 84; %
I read 12.5; %
